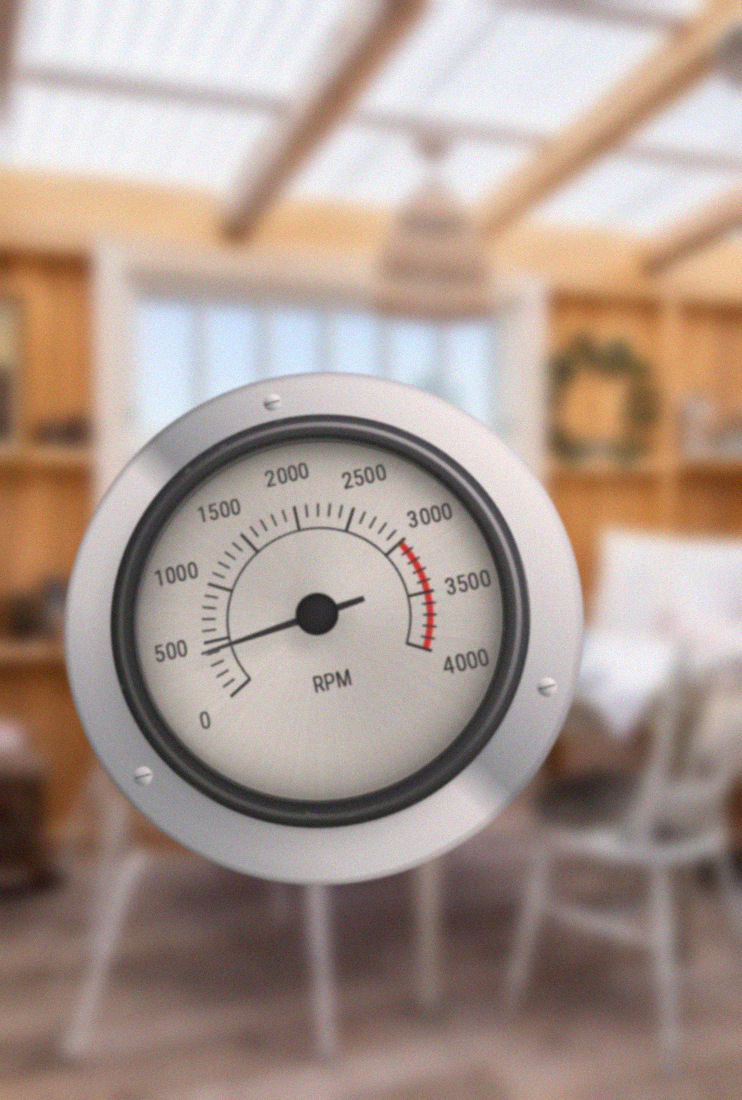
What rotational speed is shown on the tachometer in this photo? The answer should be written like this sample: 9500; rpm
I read 400; rpm
